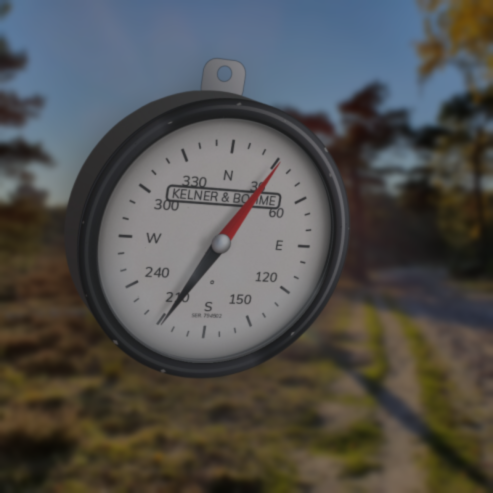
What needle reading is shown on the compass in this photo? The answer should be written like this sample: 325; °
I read 30; °
